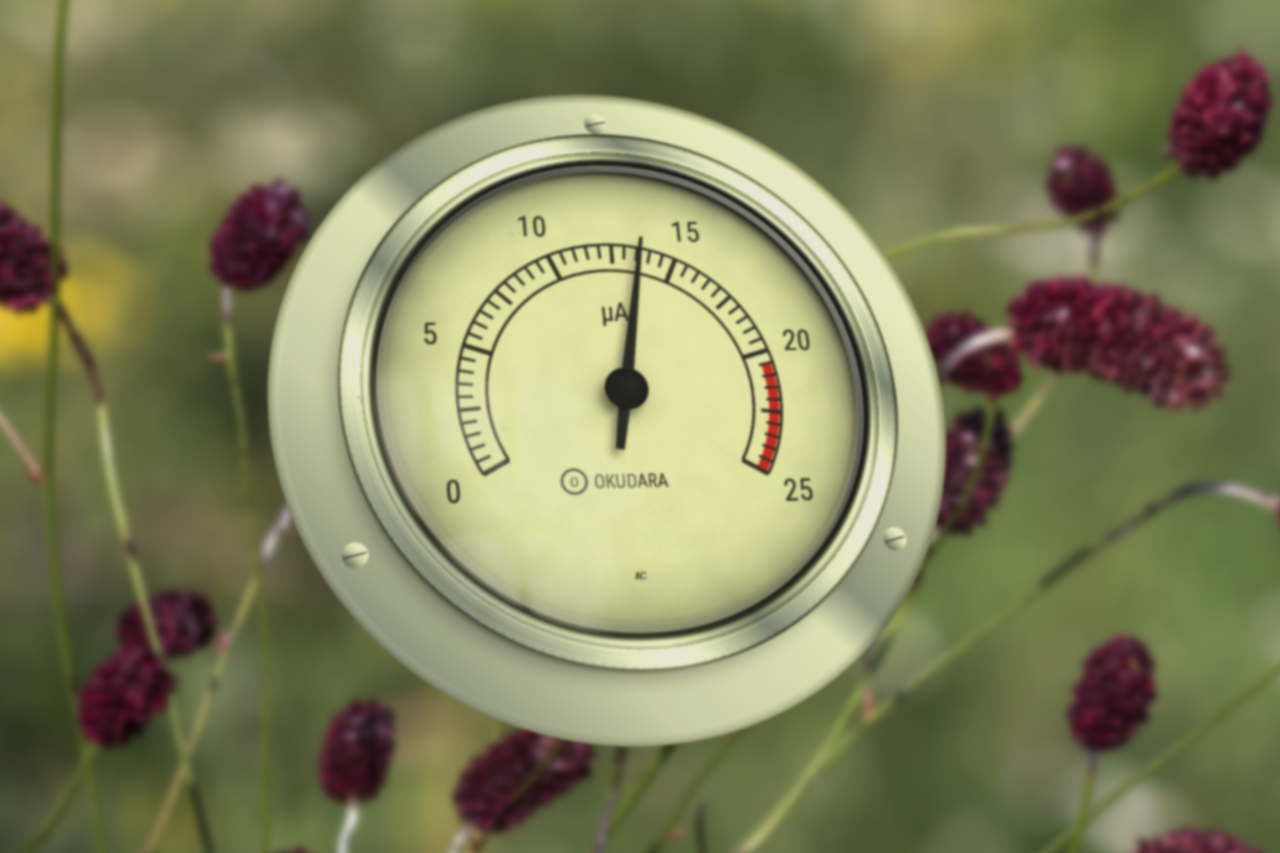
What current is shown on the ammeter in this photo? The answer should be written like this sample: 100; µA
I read 13.5; µA
